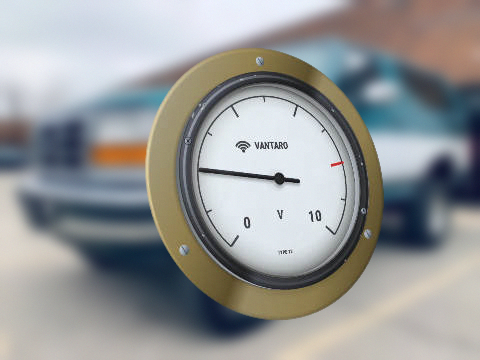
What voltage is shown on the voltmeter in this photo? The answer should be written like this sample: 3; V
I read 2; V
